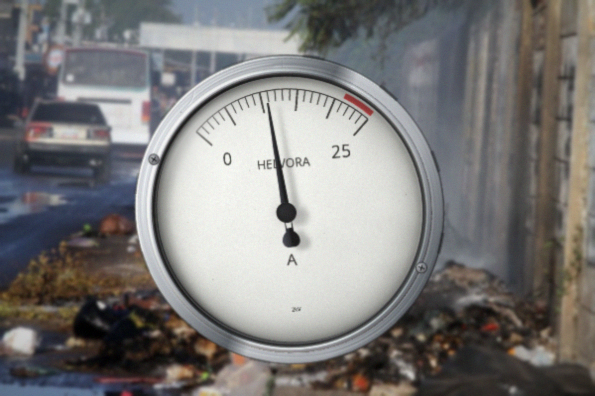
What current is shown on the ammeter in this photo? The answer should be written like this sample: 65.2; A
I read 11; A
